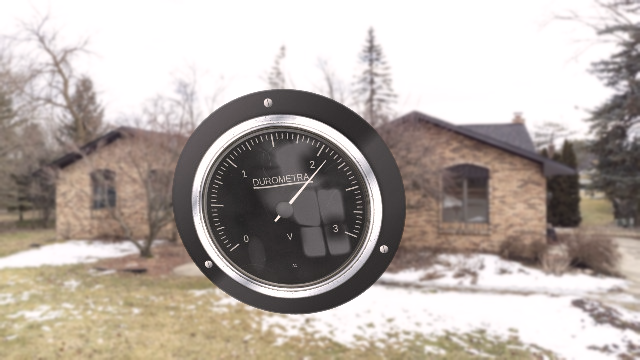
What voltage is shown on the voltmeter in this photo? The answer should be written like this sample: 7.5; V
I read 2.1; V
